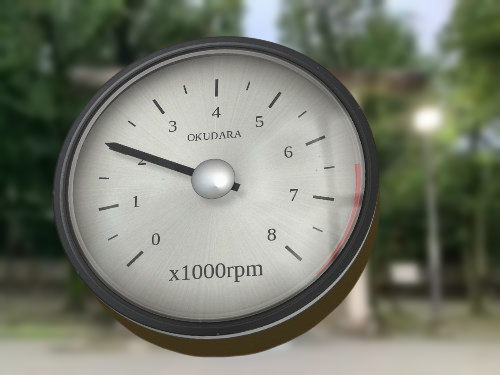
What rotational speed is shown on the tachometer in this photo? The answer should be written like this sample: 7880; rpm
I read 2000; rpm
